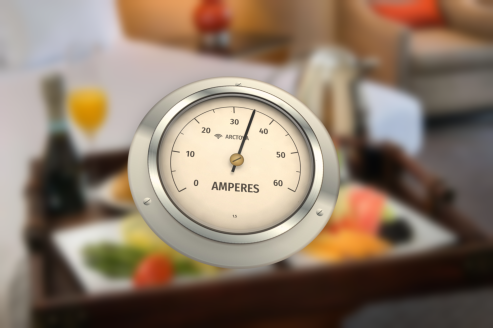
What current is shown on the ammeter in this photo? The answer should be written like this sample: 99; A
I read 35; A
